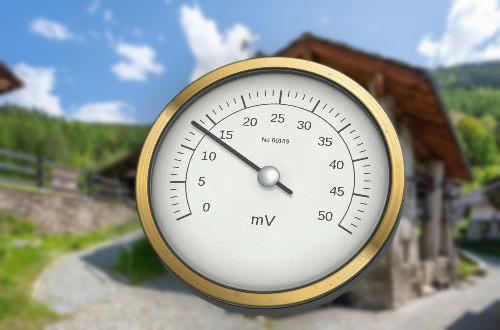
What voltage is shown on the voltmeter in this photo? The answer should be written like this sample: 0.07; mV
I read 13; mV
